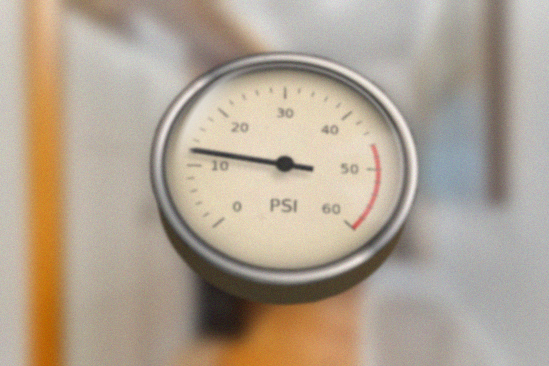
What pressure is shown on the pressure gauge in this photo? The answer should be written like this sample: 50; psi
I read 12; psi
